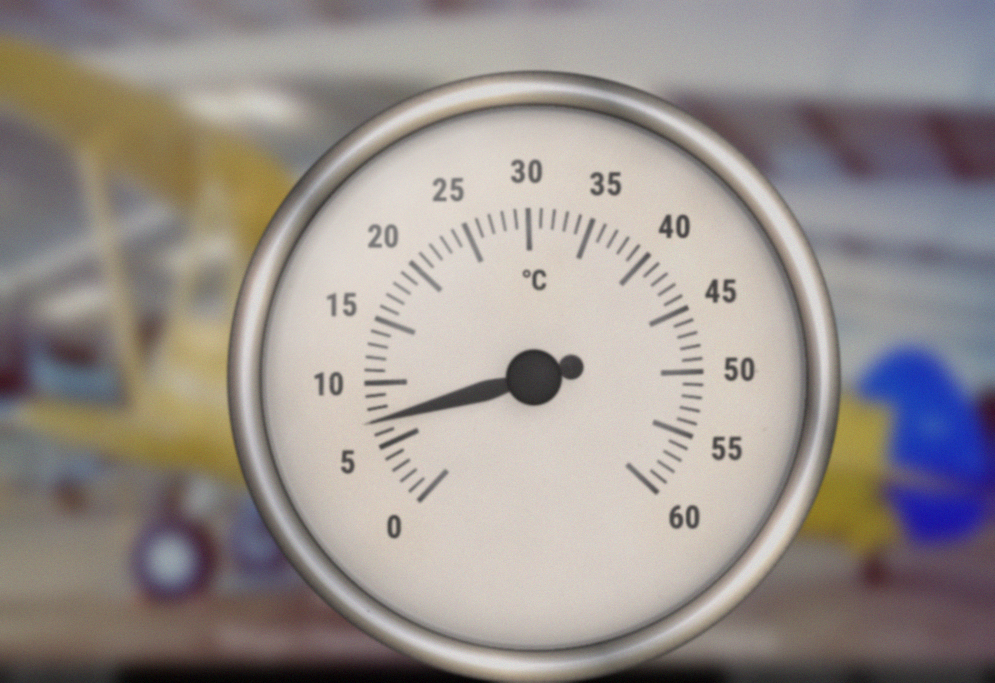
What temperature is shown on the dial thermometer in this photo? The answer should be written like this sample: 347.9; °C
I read 7; °C
